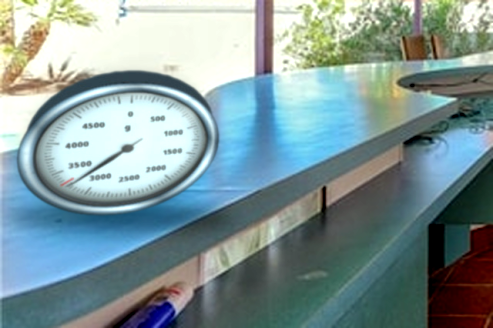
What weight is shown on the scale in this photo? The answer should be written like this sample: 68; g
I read 3250; g
